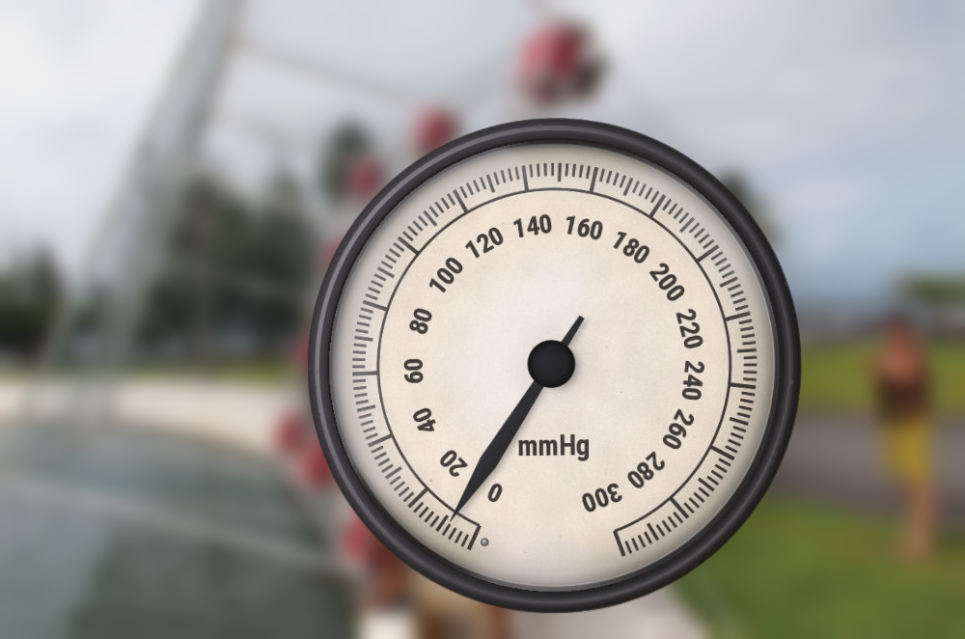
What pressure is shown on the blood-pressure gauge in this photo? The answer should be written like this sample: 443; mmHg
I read 8; mmHg
